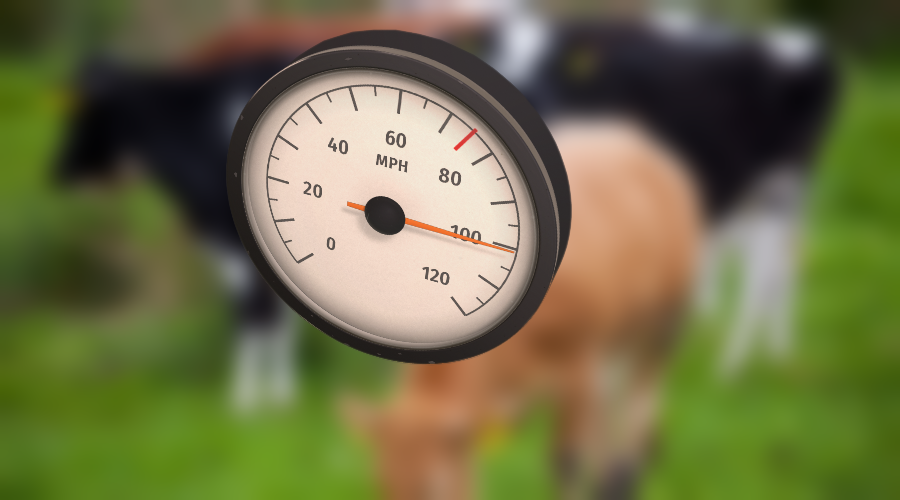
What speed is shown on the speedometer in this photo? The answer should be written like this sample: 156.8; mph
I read 100; mph
